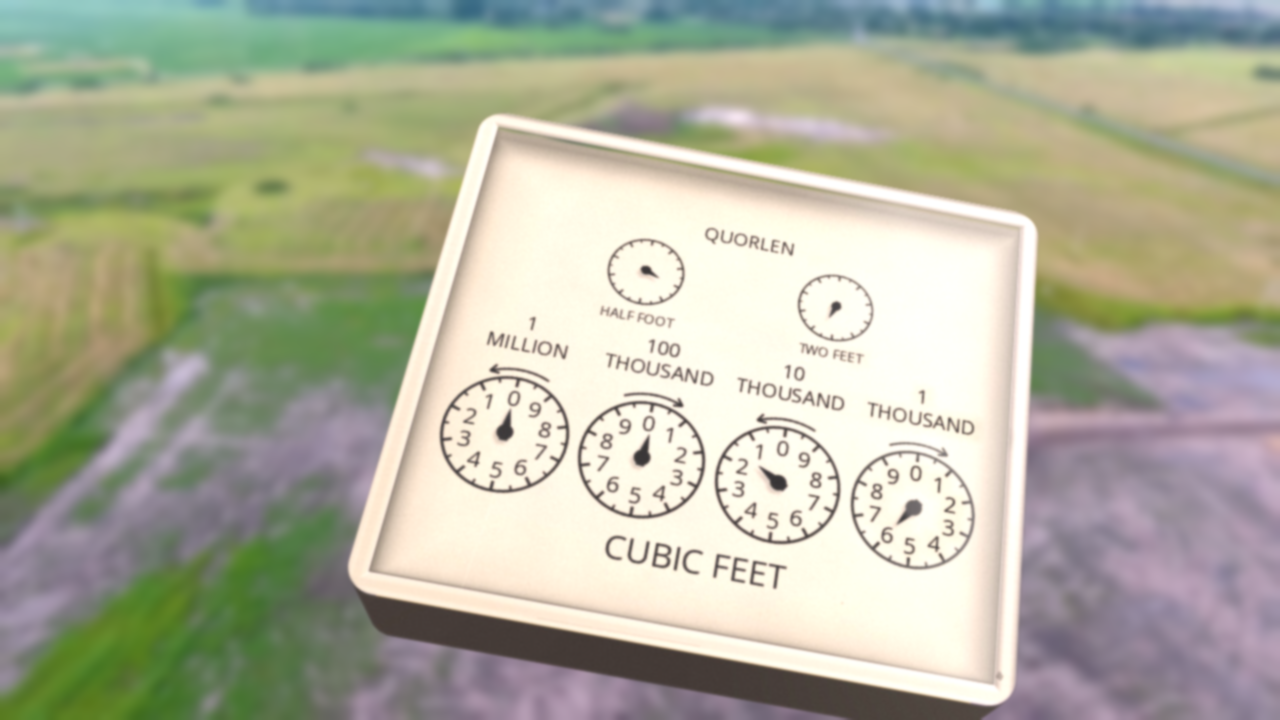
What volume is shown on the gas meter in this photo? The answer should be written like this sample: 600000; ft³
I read 1600; ft³
